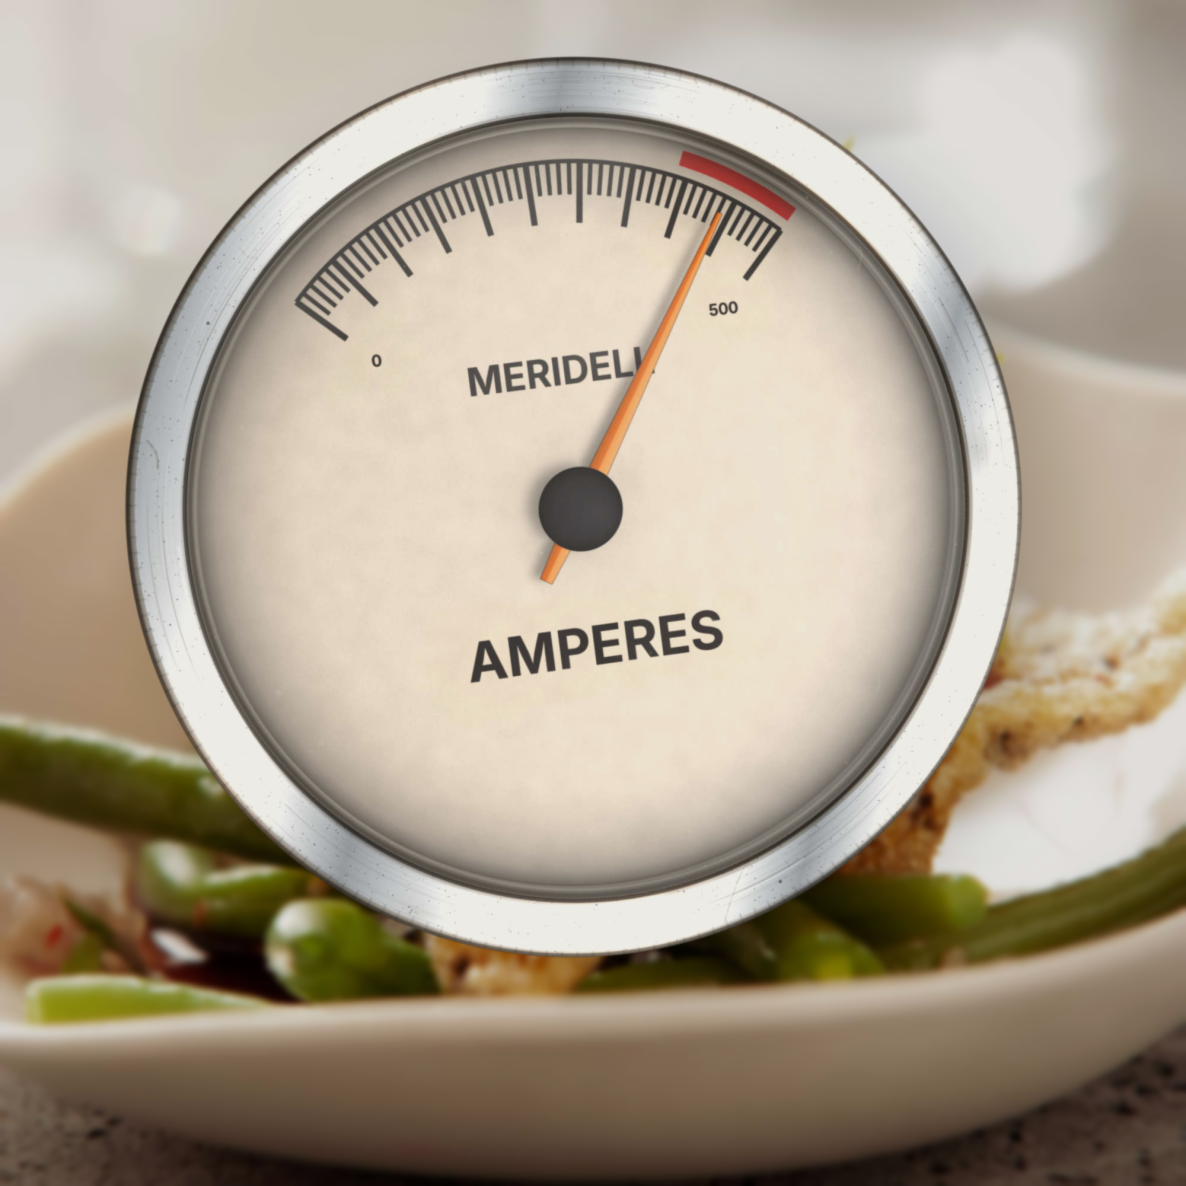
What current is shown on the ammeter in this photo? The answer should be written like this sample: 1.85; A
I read 440; A
